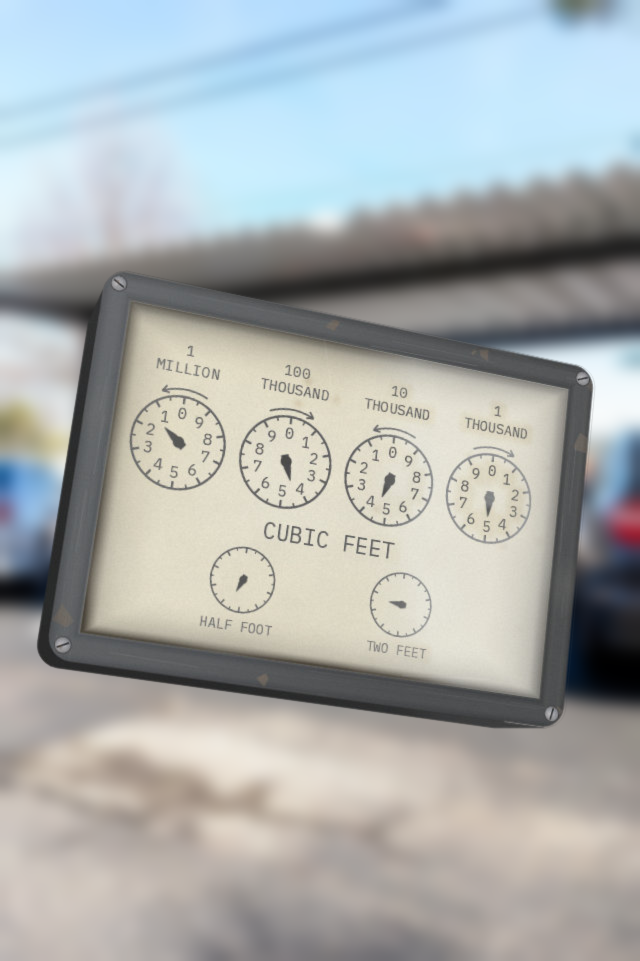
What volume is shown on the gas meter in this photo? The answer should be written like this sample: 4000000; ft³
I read 144500; ft³
